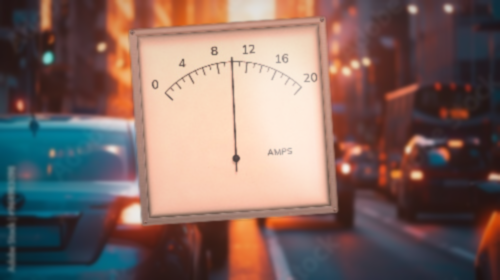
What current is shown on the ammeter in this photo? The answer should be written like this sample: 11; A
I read 10; A
